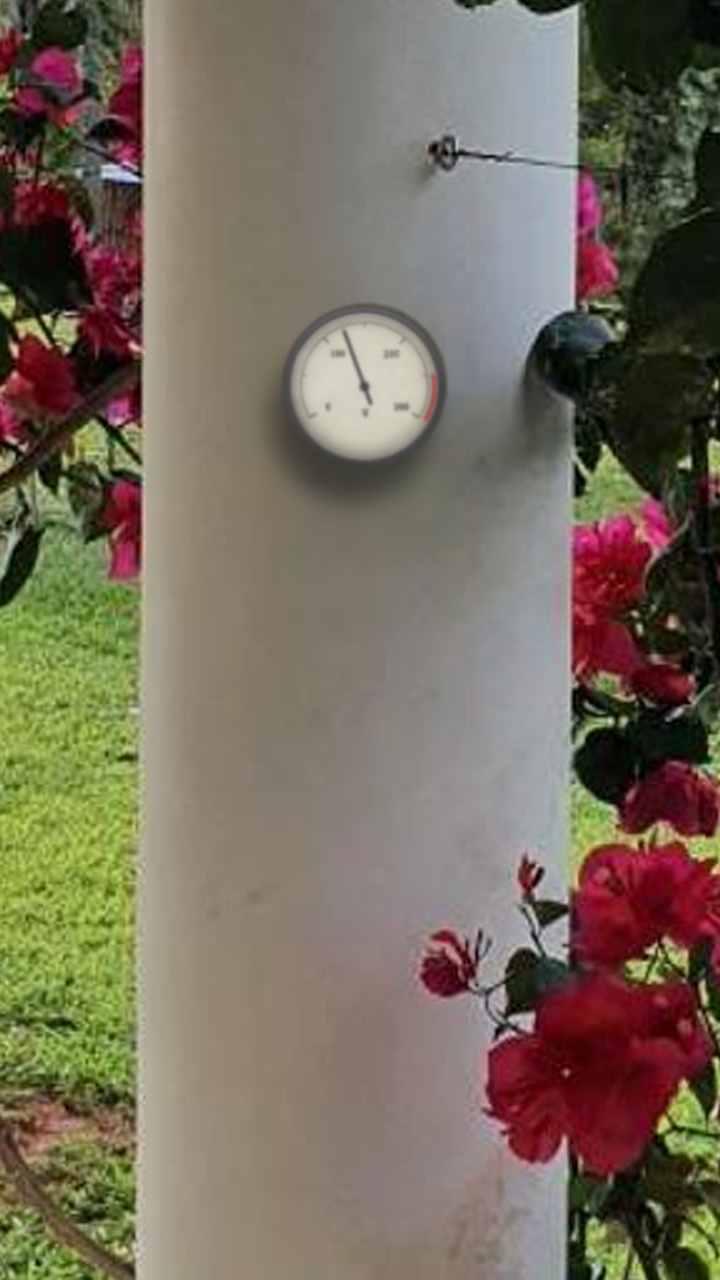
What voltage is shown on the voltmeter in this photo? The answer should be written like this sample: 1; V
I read 125; V
